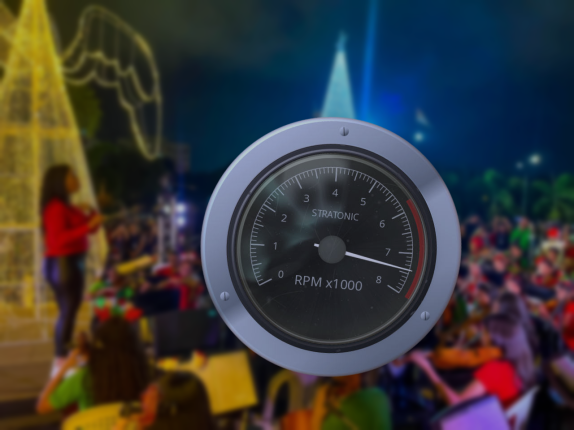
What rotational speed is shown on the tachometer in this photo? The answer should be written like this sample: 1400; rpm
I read 7400; rpm
